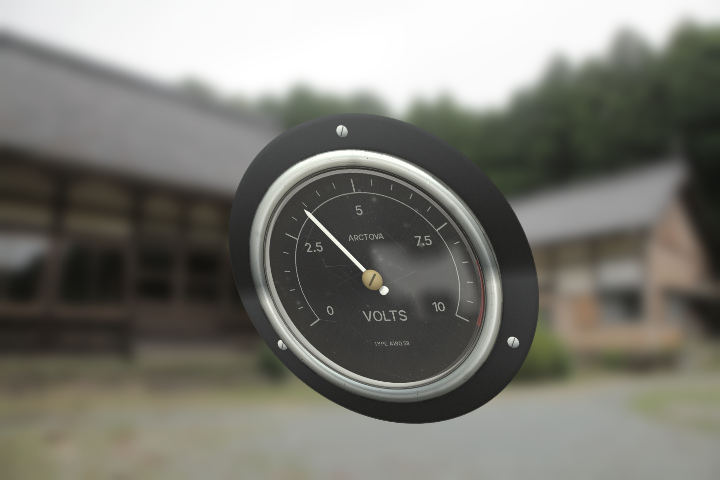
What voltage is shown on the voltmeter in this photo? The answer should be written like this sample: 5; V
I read 3.5; V
